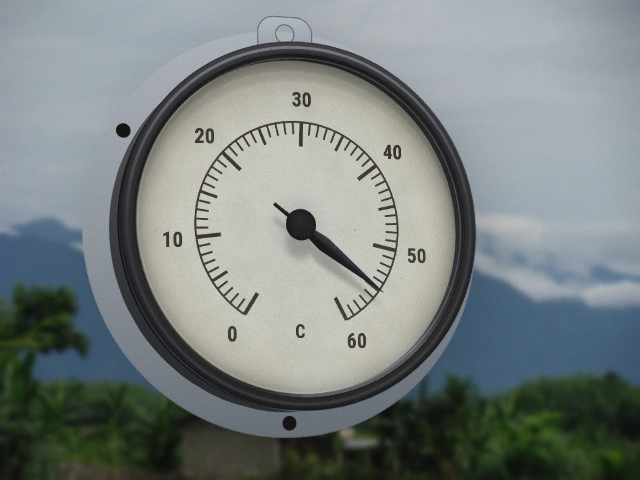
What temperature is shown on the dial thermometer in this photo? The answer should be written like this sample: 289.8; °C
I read 55; °C
